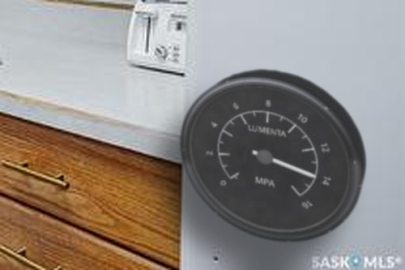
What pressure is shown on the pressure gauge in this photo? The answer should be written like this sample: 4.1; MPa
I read 14; MPa
